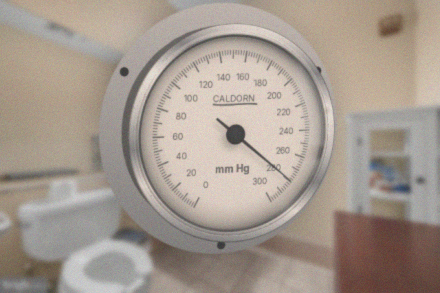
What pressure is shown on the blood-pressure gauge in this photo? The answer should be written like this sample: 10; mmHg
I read 280; mmHg
